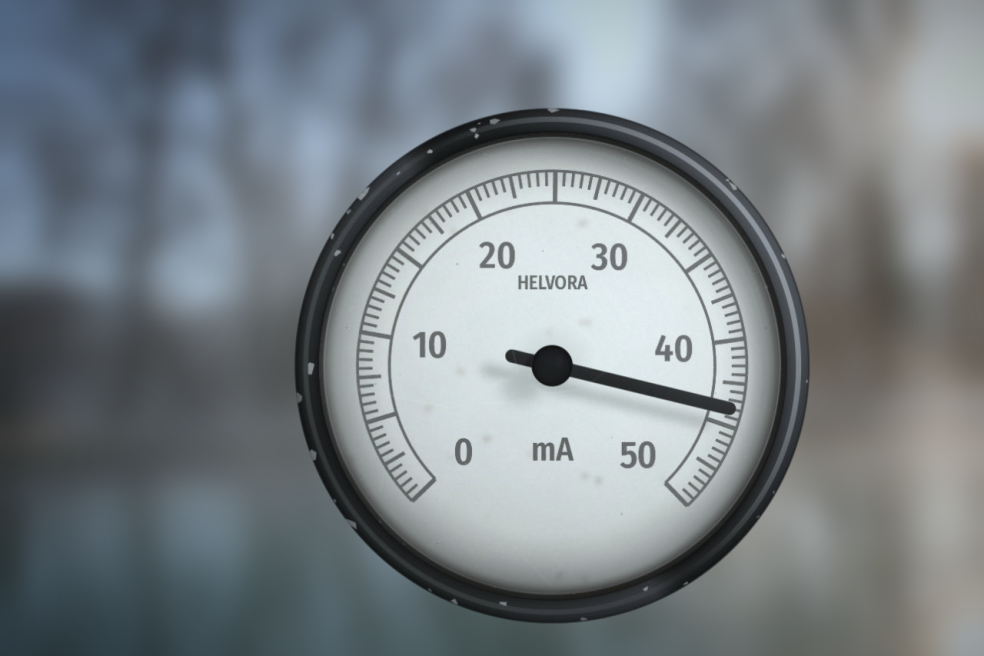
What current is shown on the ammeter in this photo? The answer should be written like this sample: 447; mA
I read 44; mA
